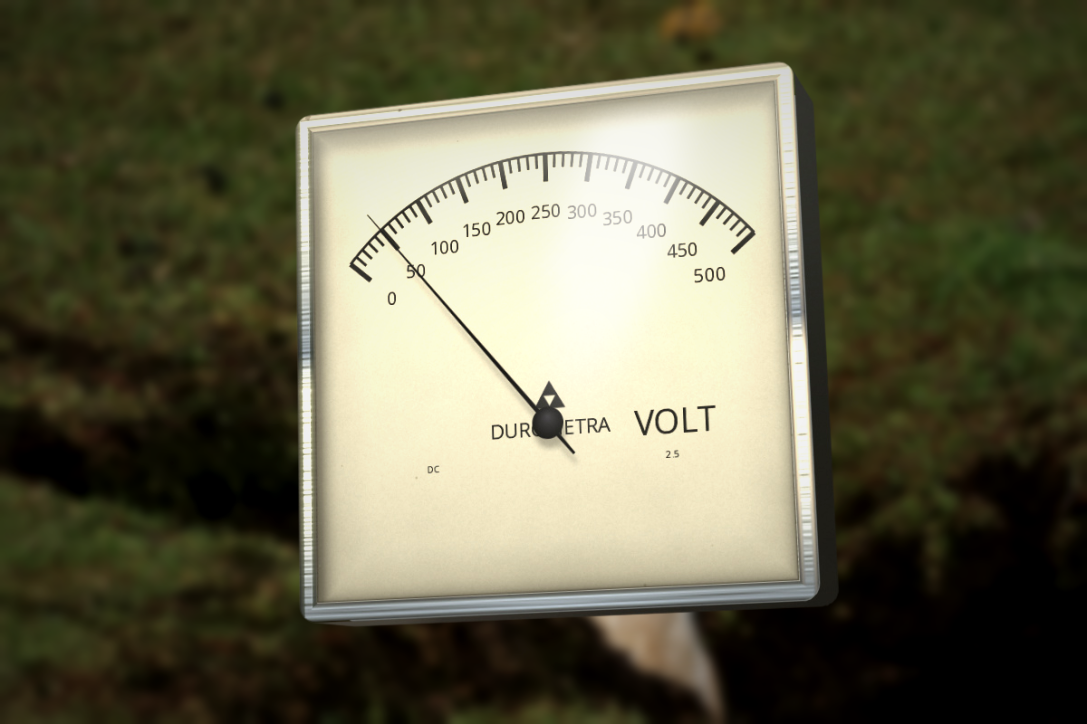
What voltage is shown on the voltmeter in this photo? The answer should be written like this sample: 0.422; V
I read 50; V
